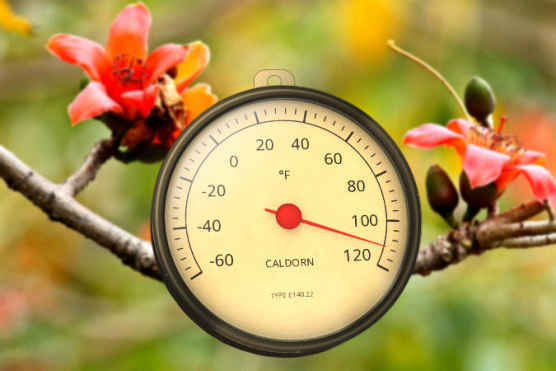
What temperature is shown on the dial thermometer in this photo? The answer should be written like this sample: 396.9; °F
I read 112; °F
